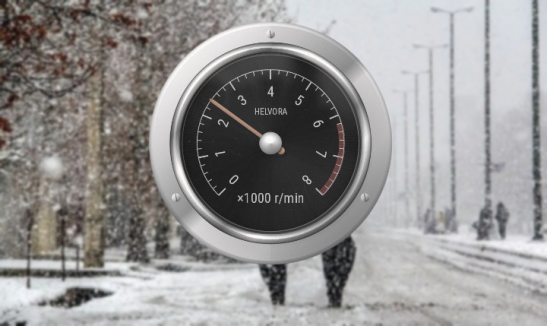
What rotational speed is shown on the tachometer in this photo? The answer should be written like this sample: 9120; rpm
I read 2400; rpm
